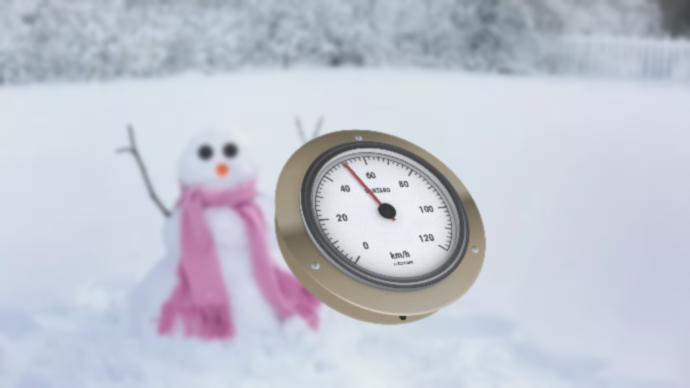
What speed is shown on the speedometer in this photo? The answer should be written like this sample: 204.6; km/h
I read 50; km/h
